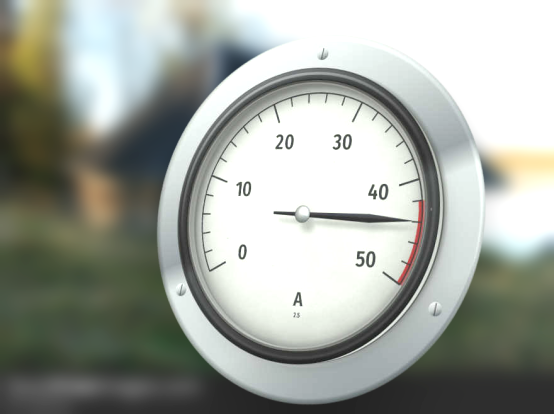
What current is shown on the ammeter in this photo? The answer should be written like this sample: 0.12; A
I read 44; A
